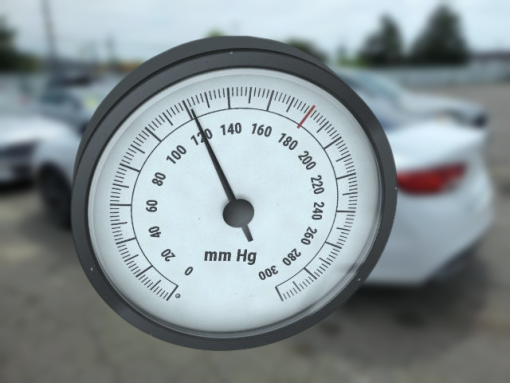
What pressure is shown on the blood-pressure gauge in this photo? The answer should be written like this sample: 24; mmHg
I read 122; mmHg
